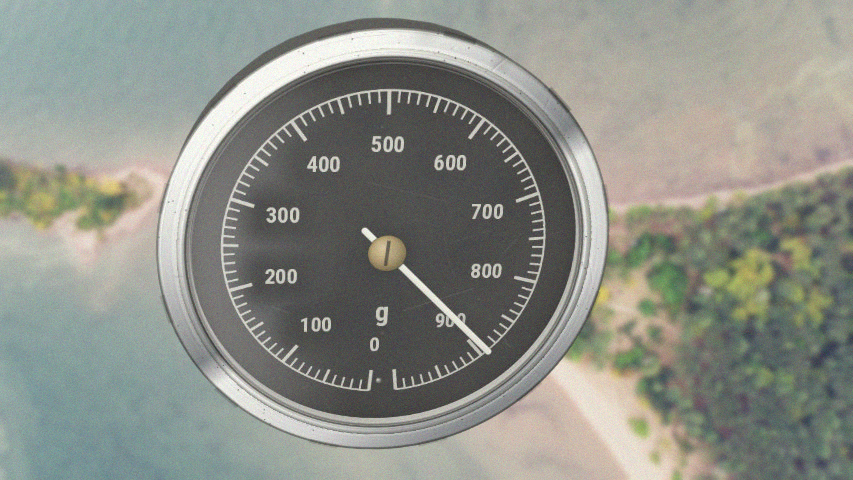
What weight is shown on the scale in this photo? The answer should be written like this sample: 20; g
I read 890; g
